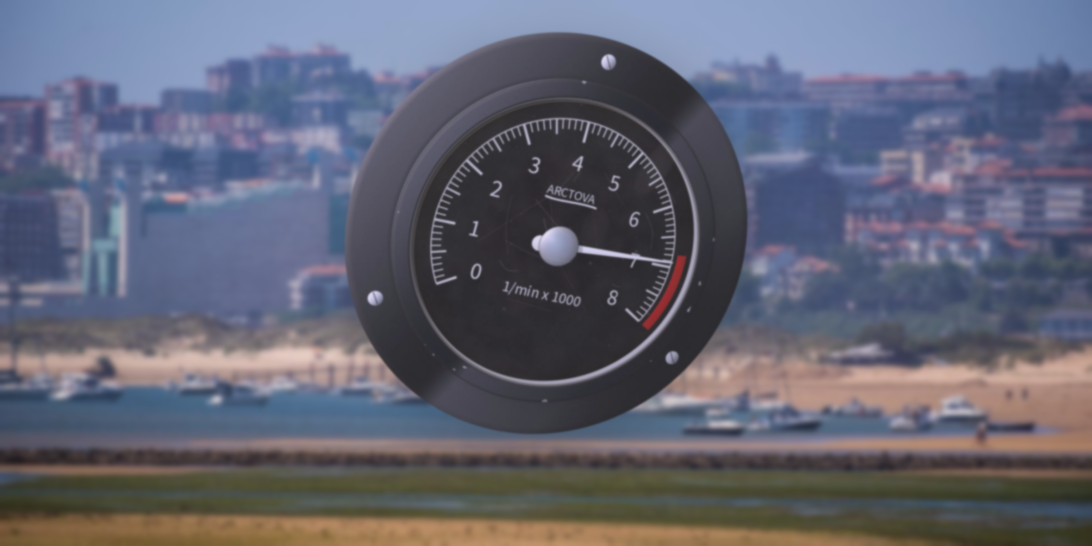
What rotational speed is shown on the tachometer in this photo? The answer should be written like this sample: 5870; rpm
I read 6900; rpm
